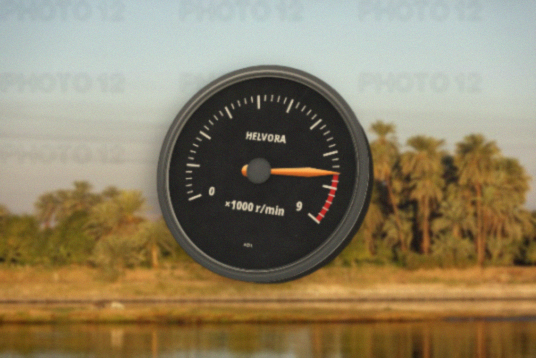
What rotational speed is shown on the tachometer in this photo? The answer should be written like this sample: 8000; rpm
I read 7600; rpm
